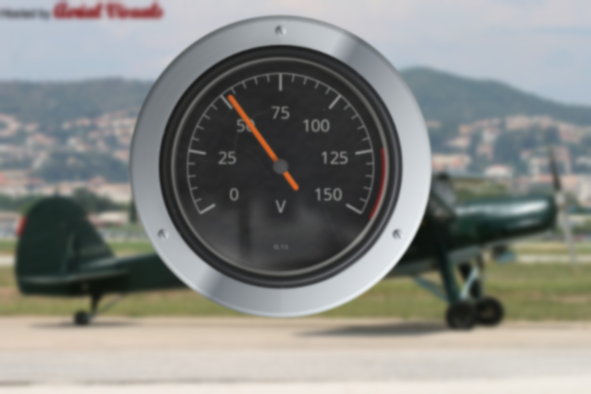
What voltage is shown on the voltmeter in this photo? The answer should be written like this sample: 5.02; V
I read 52.5; V
